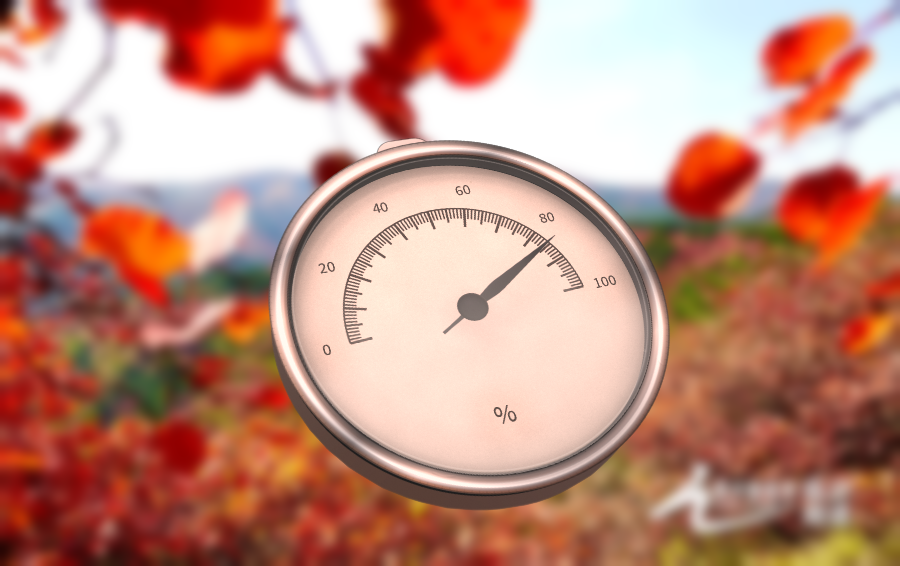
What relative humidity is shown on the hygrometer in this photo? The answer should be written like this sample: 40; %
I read 85; %
